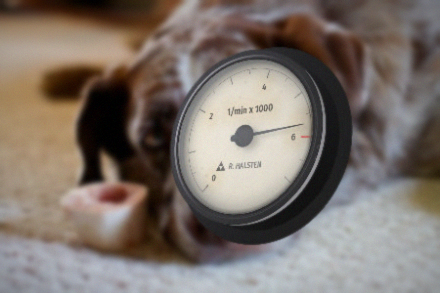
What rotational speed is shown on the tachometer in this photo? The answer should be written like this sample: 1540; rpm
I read 5750; rpm
